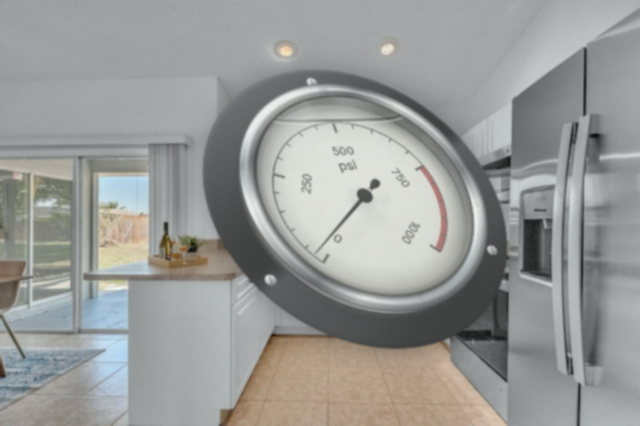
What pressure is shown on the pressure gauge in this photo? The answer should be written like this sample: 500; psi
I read 25; psi
